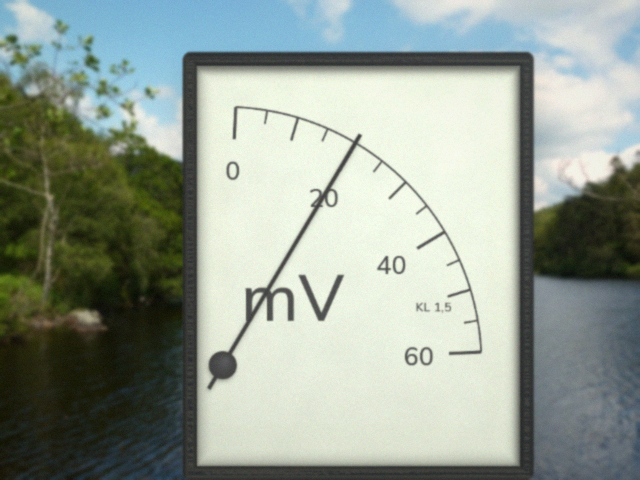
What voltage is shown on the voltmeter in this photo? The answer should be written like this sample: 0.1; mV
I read 20; mV
